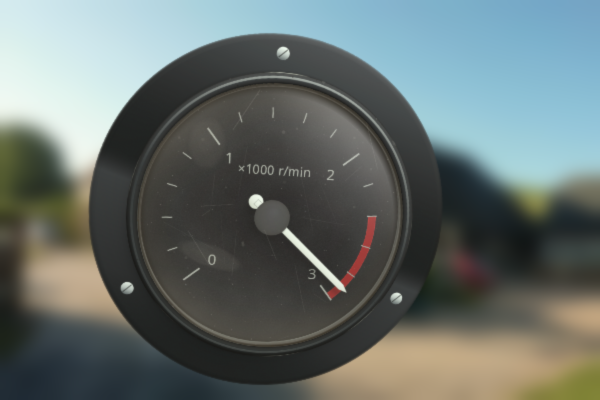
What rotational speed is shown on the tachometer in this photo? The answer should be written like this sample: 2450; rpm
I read 2900; rpm
